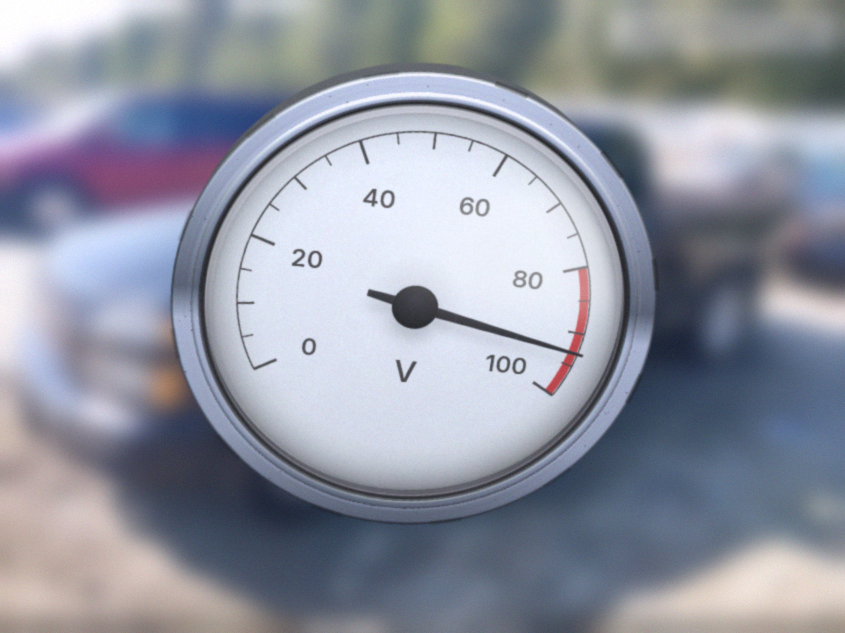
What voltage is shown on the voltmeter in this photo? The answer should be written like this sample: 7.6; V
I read 92.5; V
